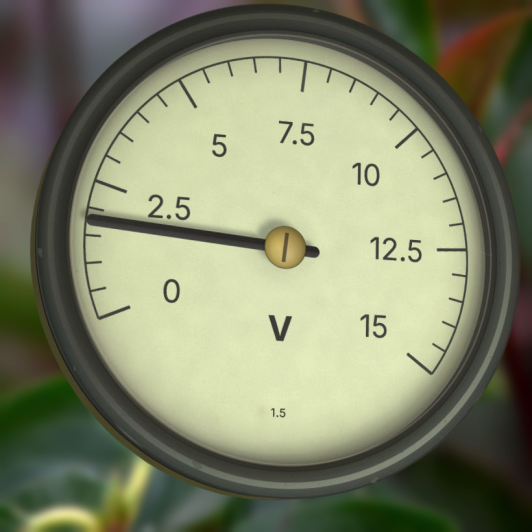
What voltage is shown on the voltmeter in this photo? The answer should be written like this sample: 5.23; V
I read 1.75; V
